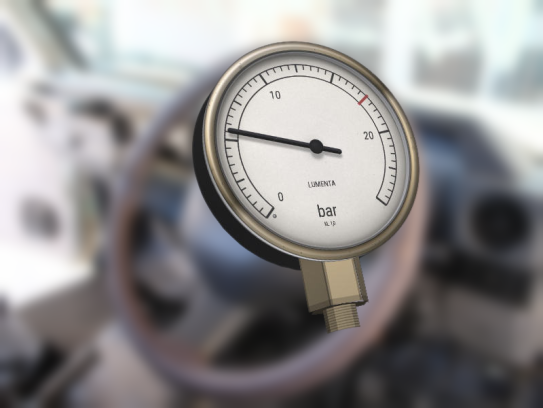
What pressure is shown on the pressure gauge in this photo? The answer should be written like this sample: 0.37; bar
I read 5.5; bar
